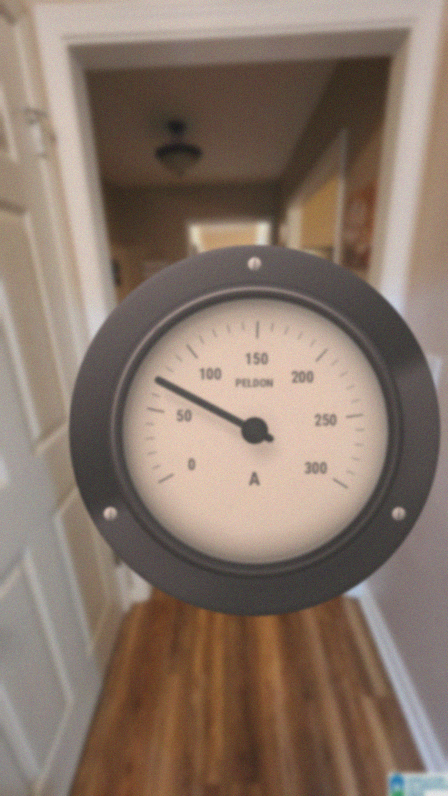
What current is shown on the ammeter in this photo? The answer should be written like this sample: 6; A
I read 70; A
